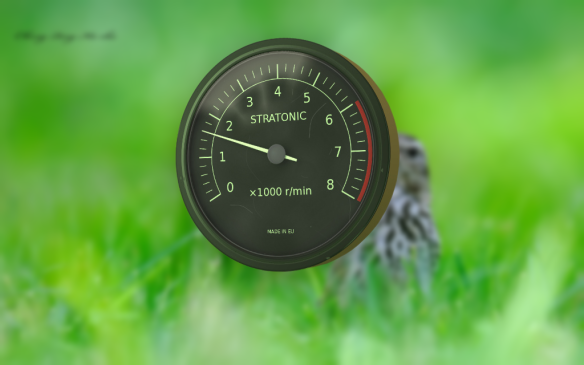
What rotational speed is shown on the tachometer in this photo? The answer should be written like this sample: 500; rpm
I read 1600; rpm
